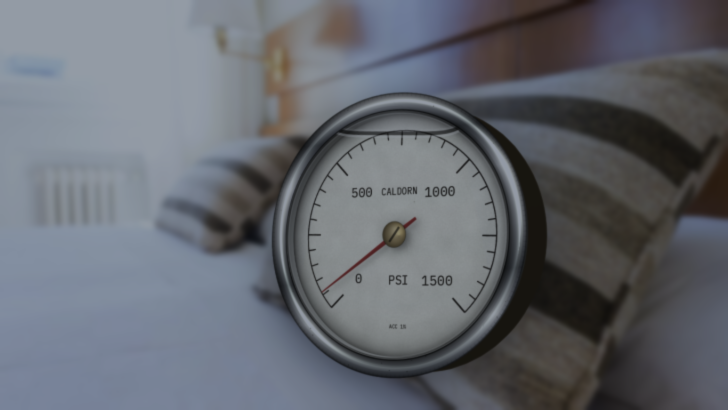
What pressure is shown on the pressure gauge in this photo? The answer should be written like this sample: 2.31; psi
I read 50; psi
